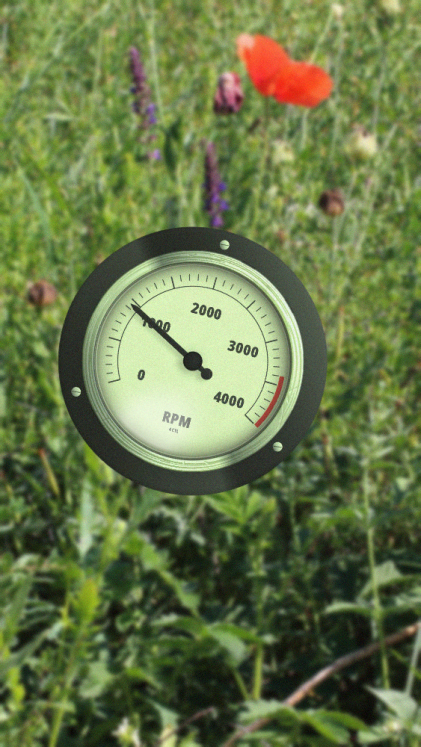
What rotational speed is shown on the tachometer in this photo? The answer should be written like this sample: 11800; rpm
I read 950; rpm
